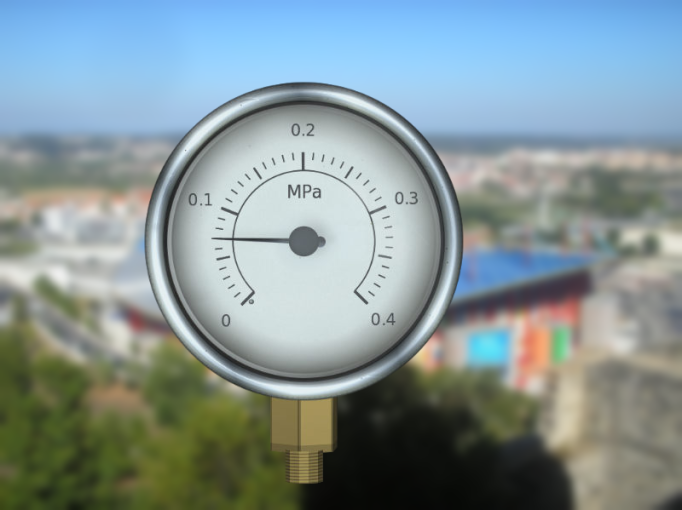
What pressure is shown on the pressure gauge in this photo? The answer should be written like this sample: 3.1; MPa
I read 0.07; MPa
